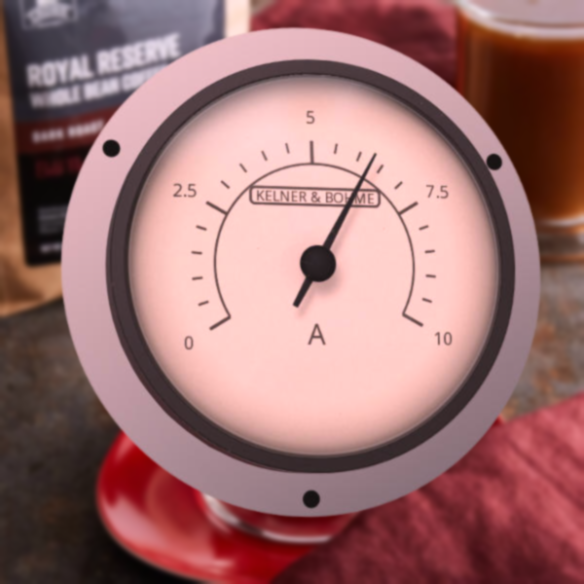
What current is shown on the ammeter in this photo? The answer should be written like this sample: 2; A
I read 6.25; A
